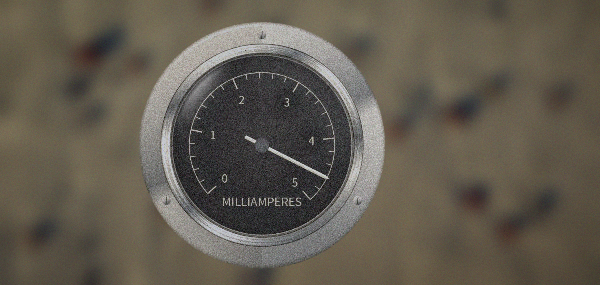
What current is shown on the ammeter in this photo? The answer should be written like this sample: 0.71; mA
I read 4.6; mA
